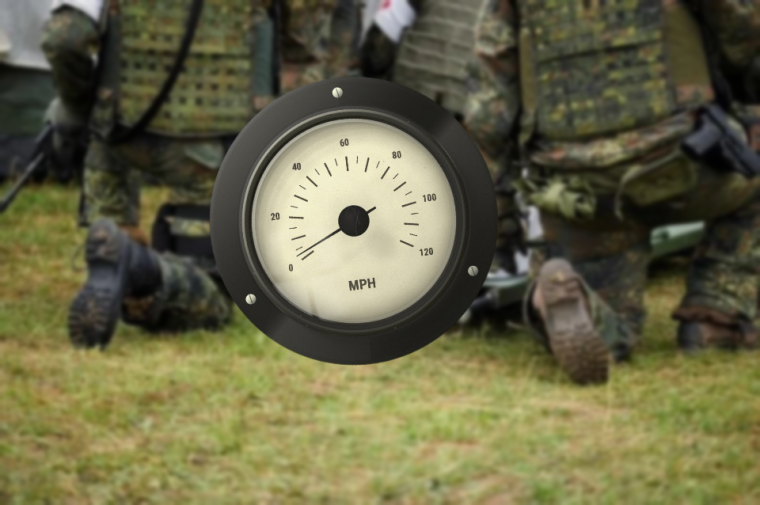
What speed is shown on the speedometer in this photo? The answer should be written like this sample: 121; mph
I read 2.5; mph
